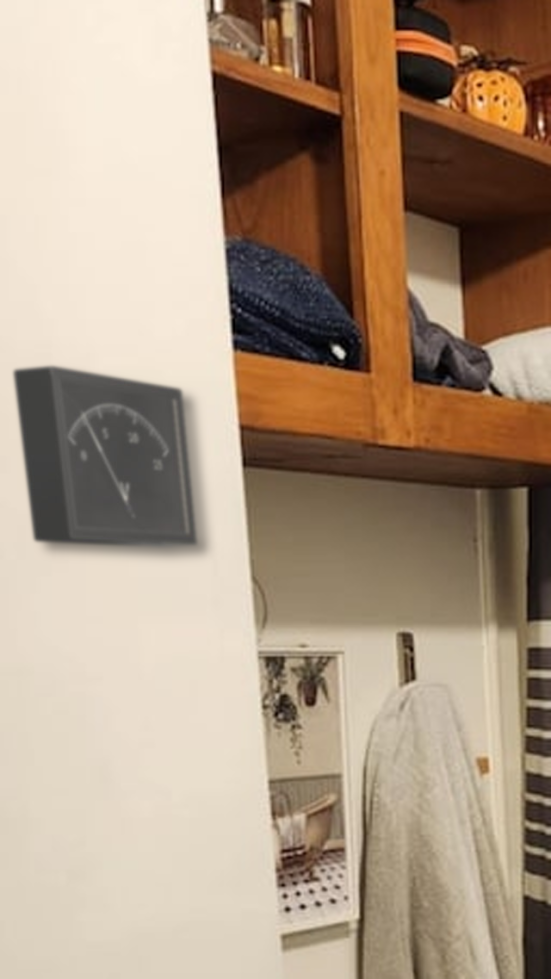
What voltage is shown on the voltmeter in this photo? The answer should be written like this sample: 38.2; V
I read 2.5; V
